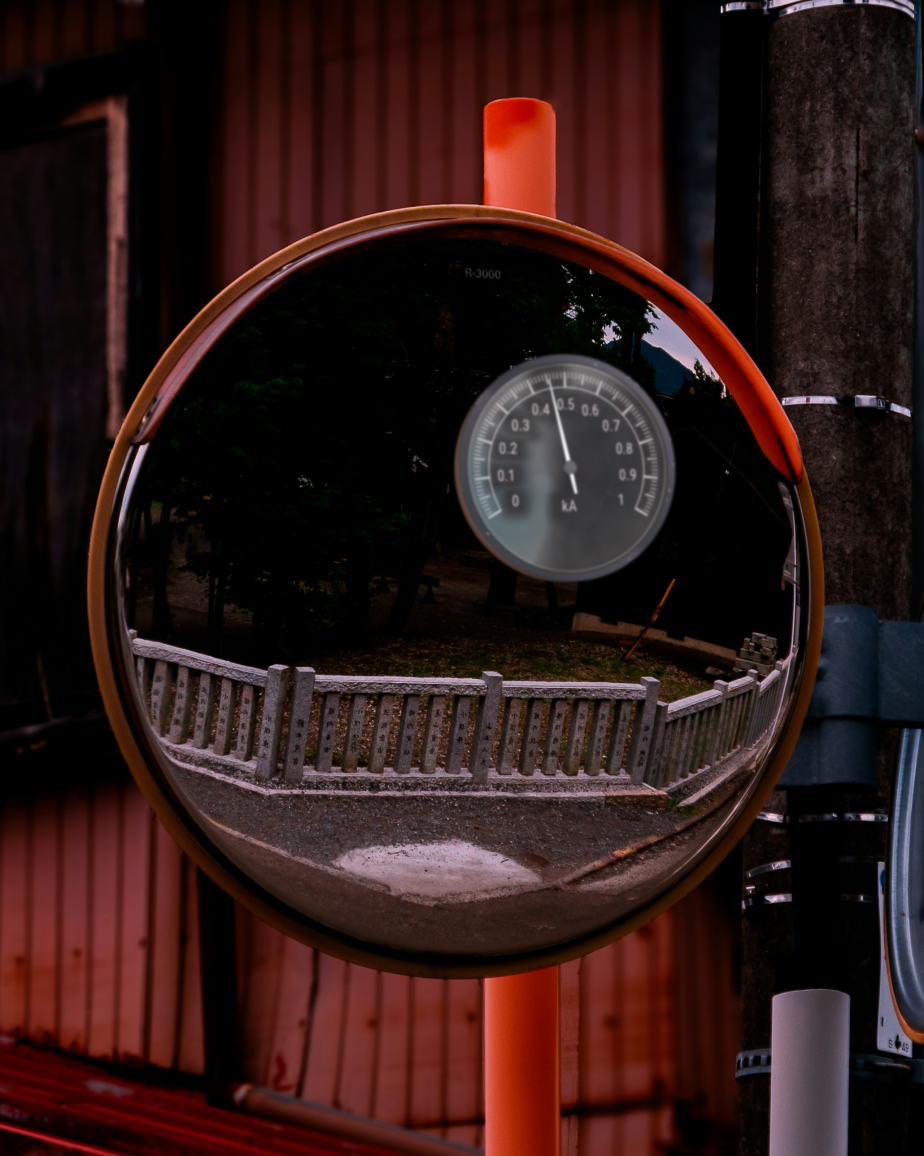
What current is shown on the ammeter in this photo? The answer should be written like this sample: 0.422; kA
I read 0.45; kA
